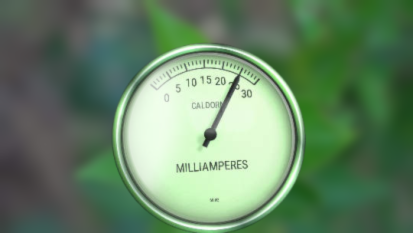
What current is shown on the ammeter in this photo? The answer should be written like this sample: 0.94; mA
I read 25; mA
